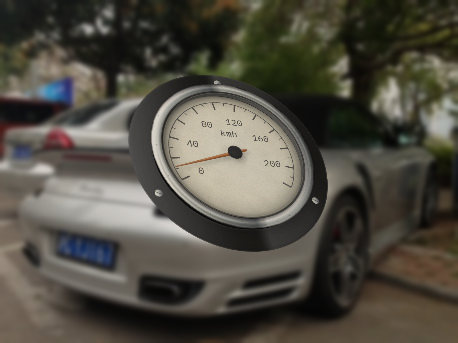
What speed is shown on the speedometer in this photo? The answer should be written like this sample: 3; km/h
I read 10; km/h
